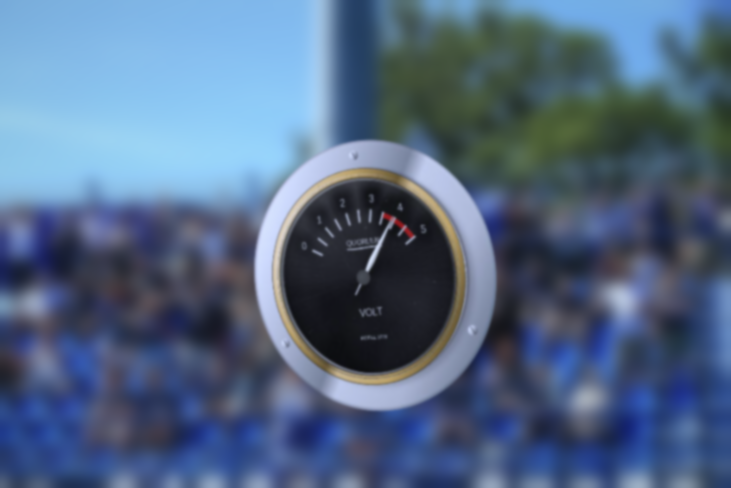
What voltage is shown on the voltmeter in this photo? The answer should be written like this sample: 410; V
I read 4; V
